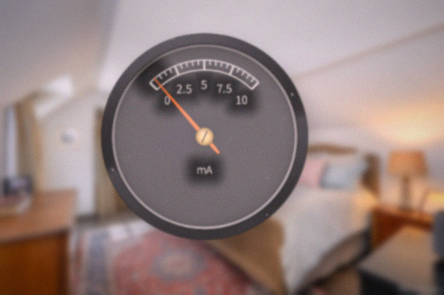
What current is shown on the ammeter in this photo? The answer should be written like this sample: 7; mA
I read 0.5; mA
